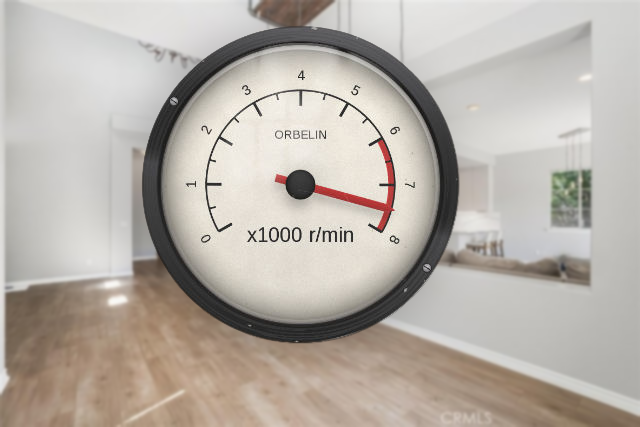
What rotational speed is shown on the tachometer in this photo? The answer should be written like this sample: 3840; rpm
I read 7500; rpm
